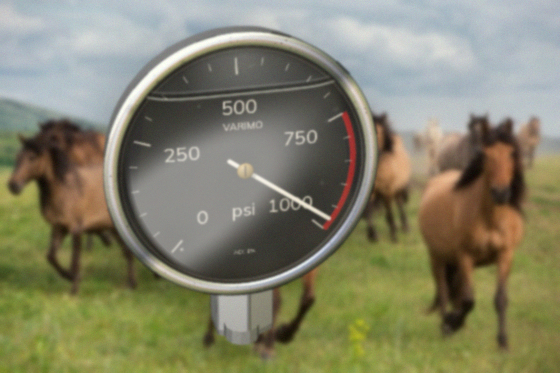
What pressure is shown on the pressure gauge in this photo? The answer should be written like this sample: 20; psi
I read 975; psi
